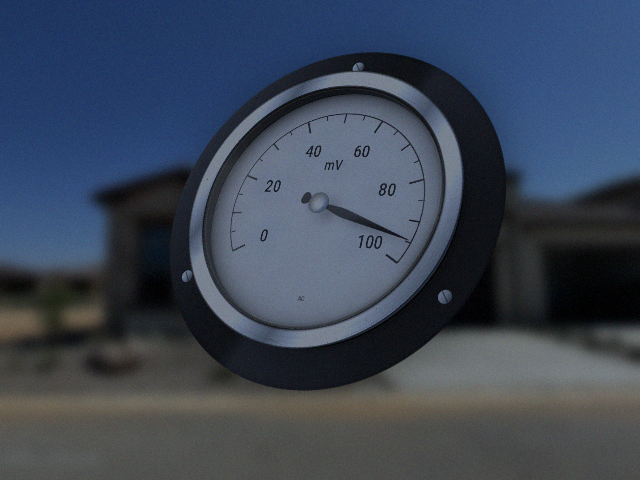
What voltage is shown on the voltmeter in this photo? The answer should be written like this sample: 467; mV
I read 95; mV
